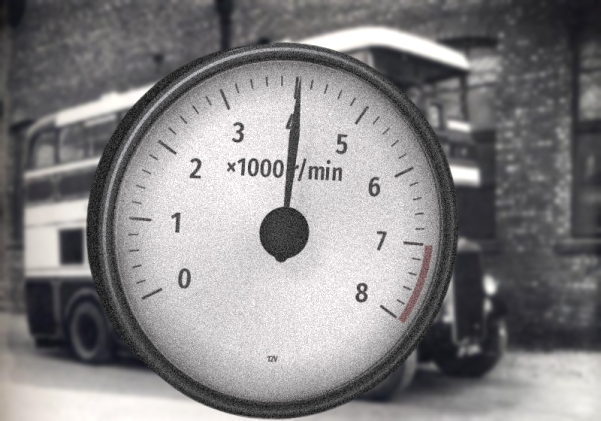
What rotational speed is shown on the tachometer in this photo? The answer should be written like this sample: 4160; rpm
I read 4000; rpm
